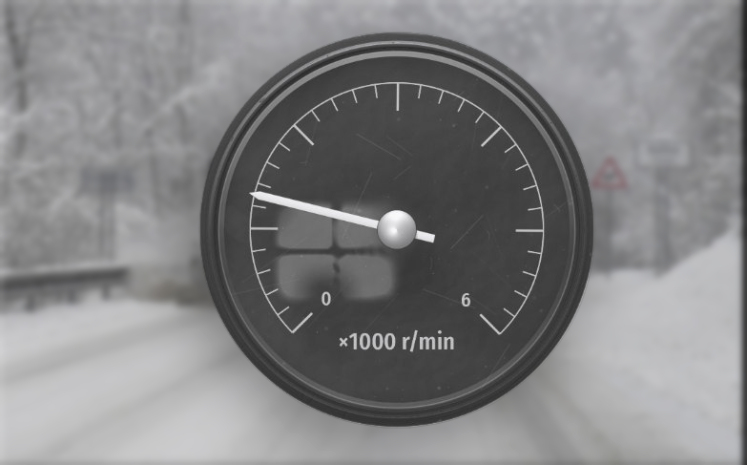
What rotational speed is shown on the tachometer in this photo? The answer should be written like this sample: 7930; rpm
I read 1300; rpm
